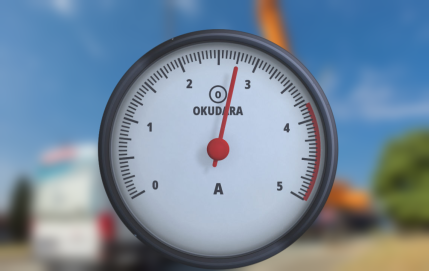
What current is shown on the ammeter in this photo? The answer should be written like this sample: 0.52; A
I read 2.75; A
